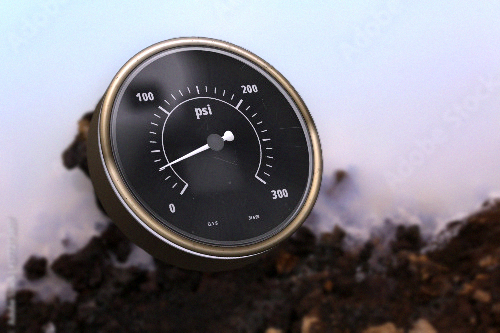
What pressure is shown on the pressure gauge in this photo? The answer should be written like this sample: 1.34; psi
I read 30; psi
